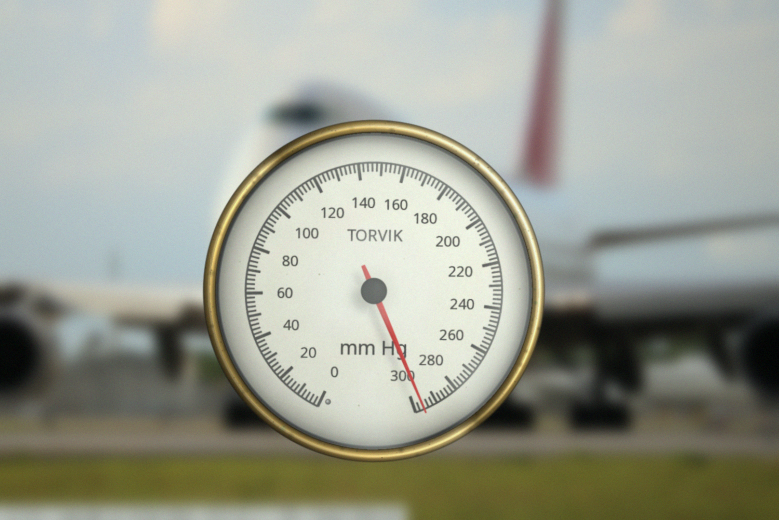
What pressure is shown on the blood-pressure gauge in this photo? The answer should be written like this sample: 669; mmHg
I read 296; mmHg
